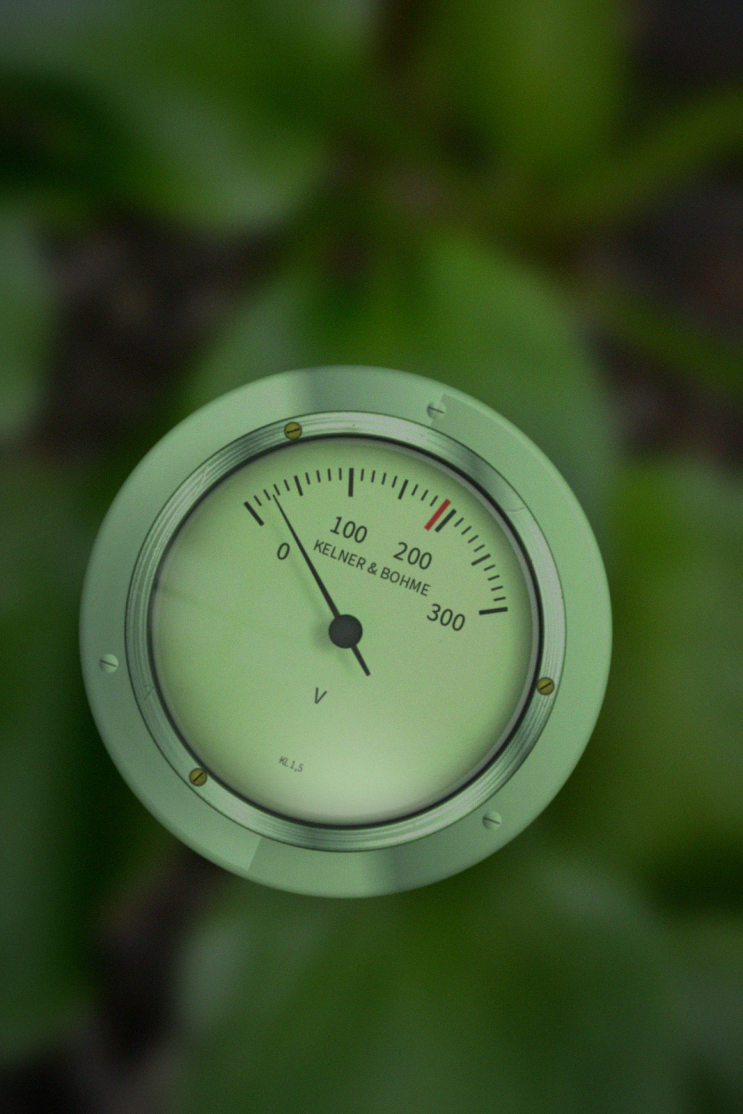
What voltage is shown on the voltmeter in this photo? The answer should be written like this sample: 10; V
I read 25; V
